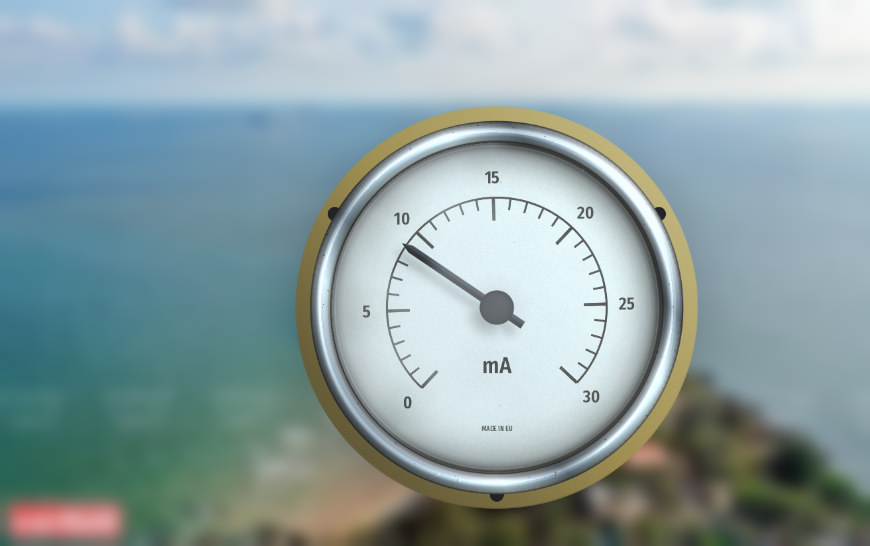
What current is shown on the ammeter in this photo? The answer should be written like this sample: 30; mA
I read 9; mA
